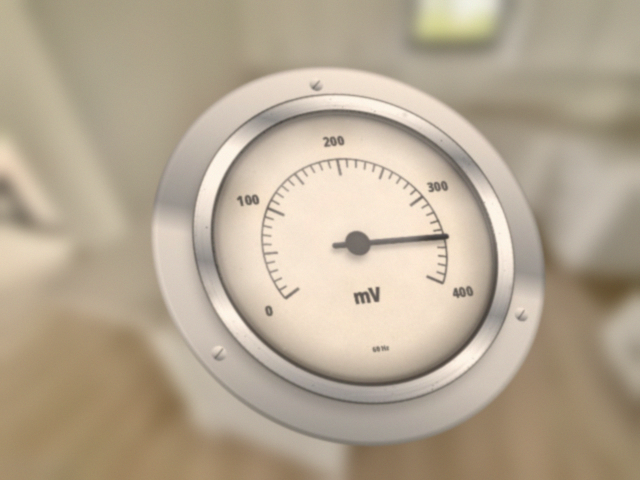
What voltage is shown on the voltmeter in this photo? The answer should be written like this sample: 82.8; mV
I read 350; mV
